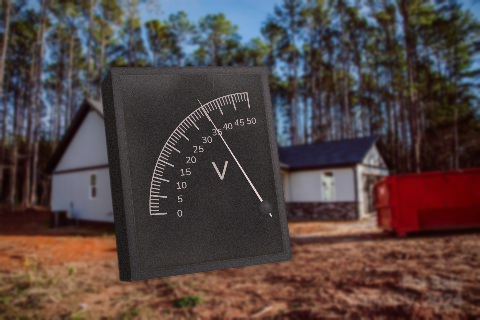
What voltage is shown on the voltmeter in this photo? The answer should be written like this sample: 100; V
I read 35; V
